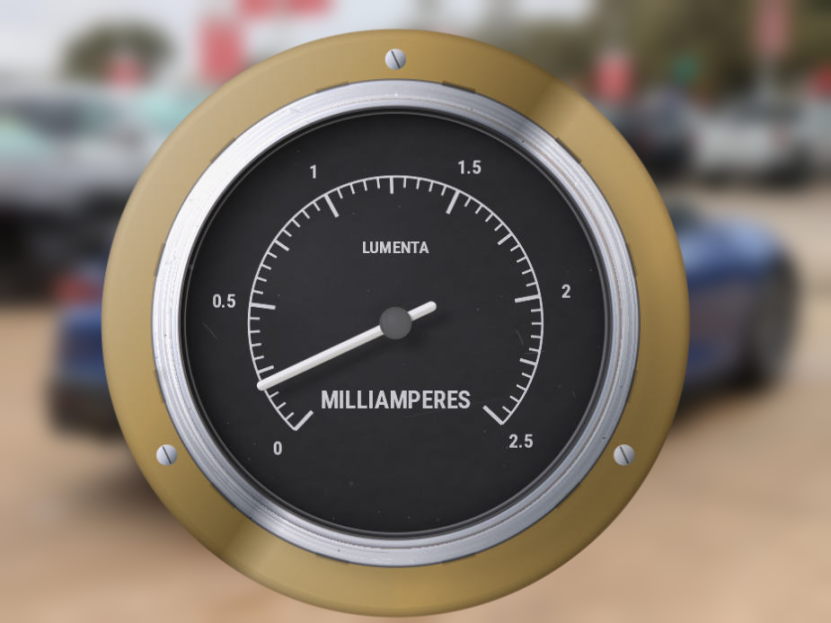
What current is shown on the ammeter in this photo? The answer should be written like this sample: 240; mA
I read 0.2; mA
